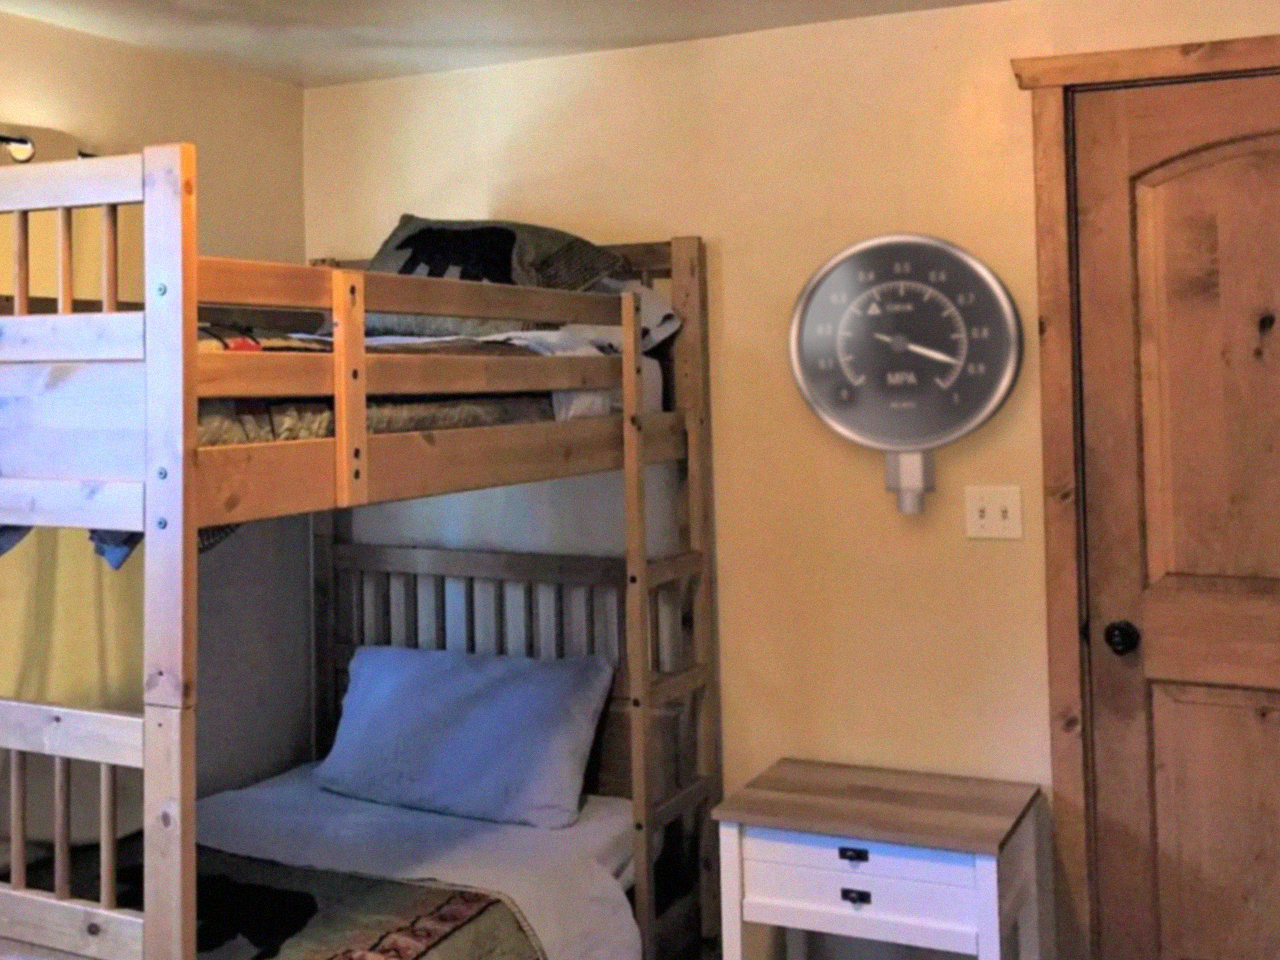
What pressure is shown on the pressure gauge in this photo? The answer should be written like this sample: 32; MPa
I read 0.9; MPa
